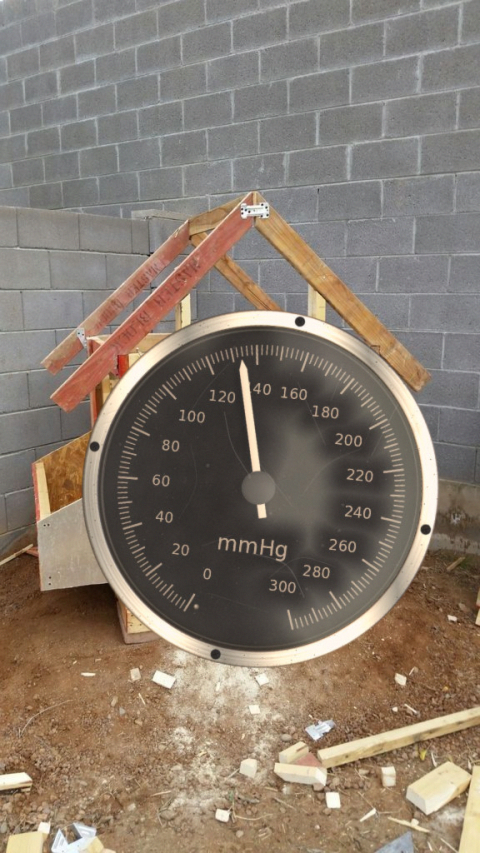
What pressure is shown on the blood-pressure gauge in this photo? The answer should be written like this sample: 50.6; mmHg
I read 134; mmHg
